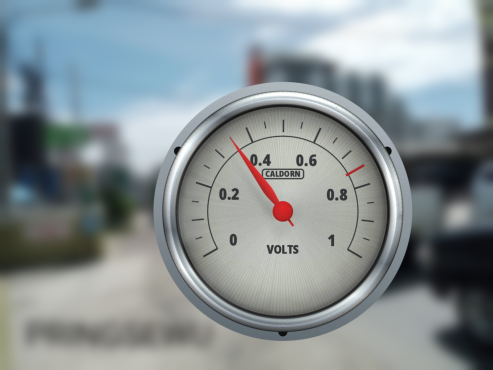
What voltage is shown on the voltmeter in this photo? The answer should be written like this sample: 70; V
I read 0.35; V
